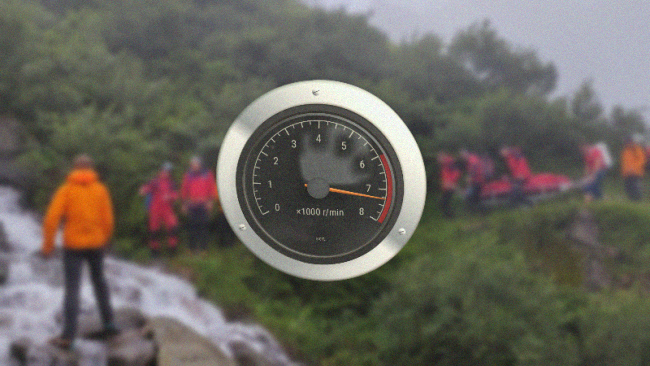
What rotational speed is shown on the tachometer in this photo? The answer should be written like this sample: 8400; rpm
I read 7250; rpm
